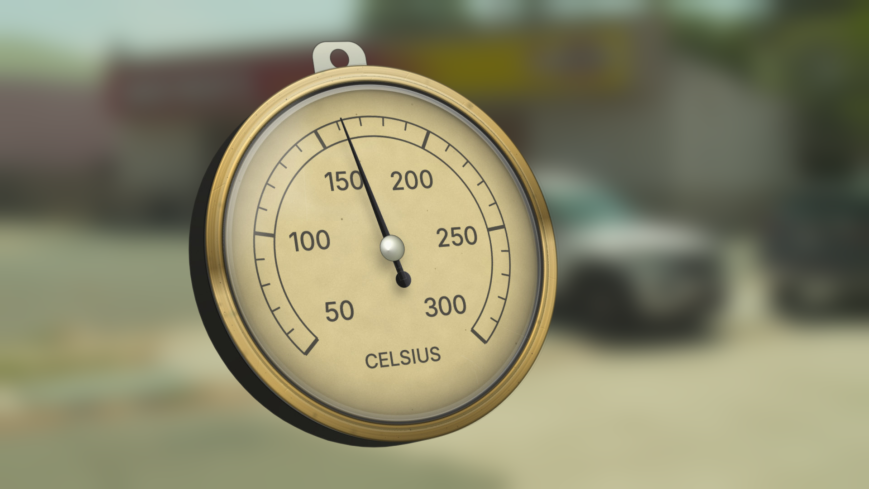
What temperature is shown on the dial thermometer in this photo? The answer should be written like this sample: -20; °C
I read 160; °C
